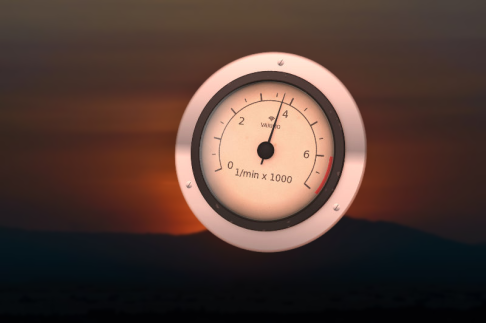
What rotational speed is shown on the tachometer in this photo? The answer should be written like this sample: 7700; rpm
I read 3750; rpm
